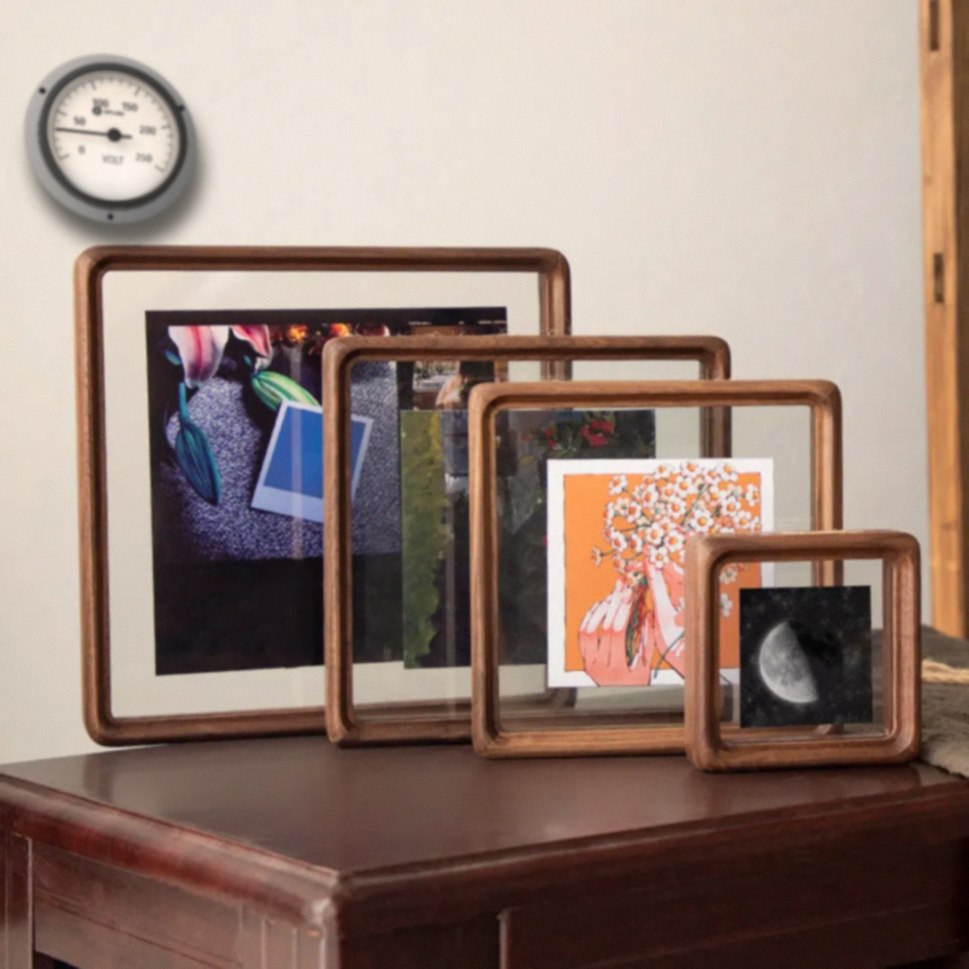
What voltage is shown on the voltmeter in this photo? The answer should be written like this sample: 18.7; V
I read 30; V
